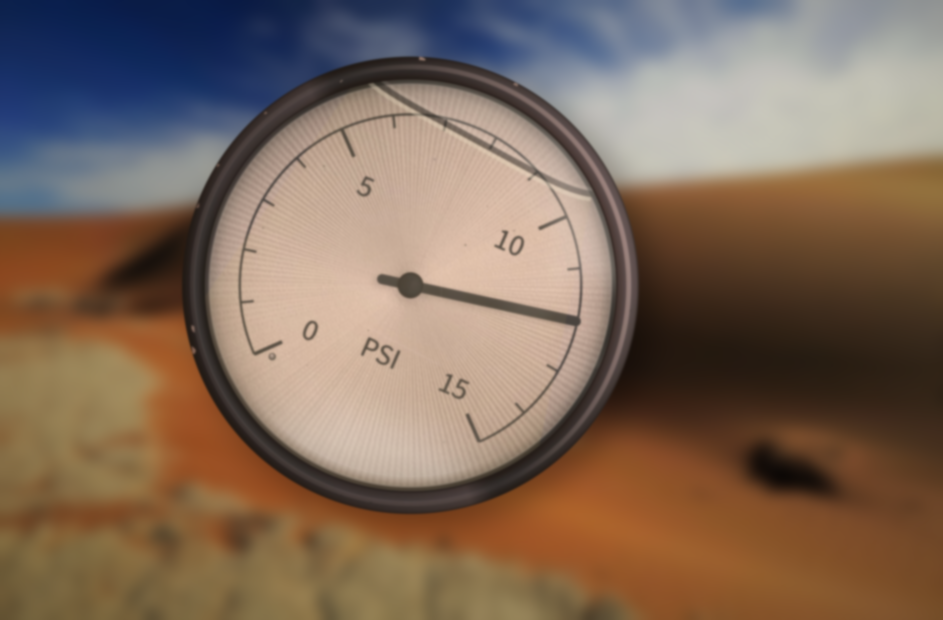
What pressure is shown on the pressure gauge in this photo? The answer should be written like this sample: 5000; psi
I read 12; psi
